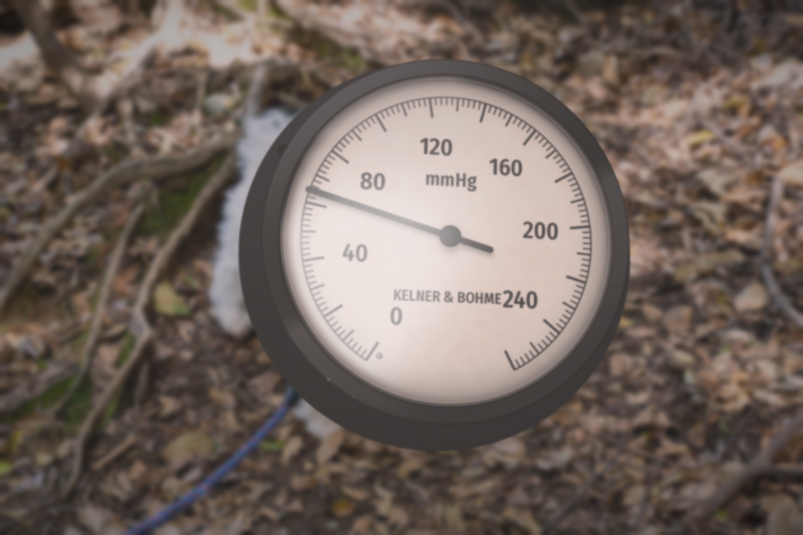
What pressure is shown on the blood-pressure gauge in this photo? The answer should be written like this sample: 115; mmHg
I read 64; mmHg
